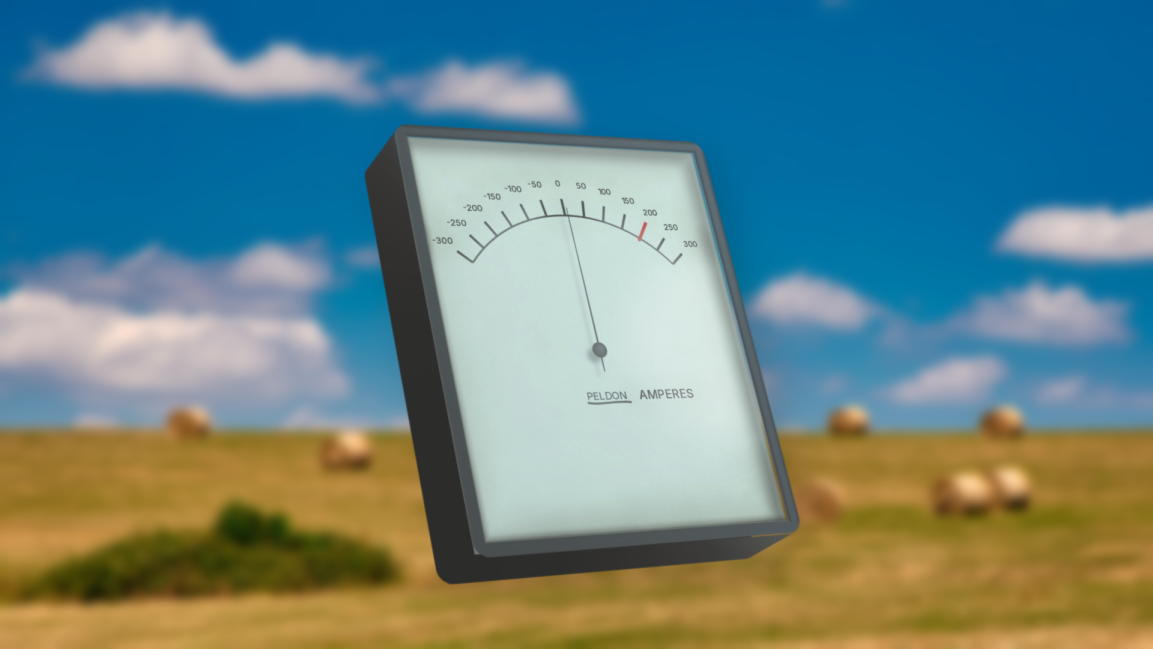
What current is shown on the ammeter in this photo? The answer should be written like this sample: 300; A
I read 0; A
